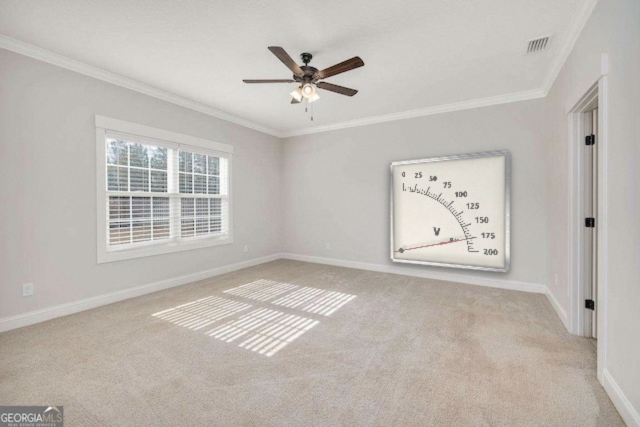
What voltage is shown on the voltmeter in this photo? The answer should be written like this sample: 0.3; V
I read 175; V
